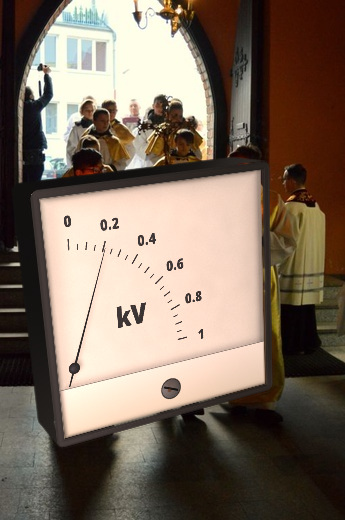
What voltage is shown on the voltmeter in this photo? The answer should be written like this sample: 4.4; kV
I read 0.2; kV
